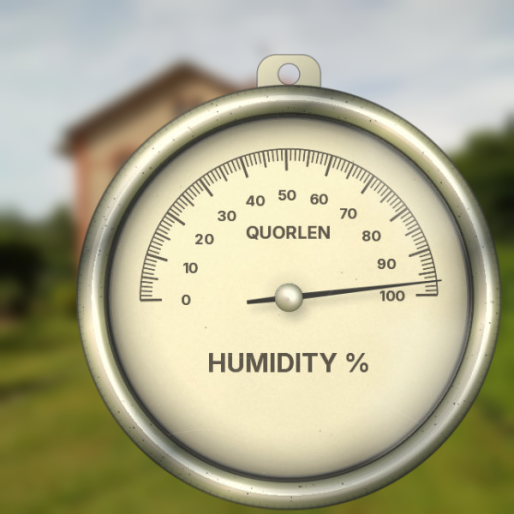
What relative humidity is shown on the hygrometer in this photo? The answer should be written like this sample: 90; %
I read 97; %
